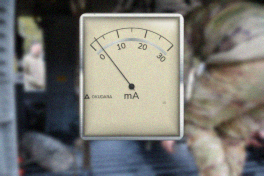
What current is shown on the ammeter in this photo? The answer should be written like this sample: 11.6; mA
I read 2.5; mA
